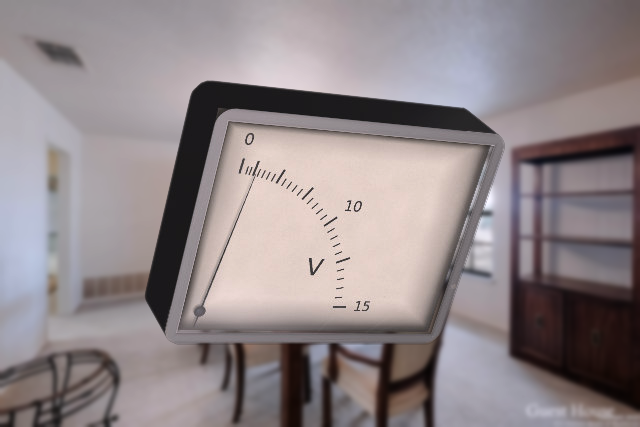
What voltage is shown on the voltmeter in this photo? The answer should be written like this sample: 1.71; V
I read 2.5; V
